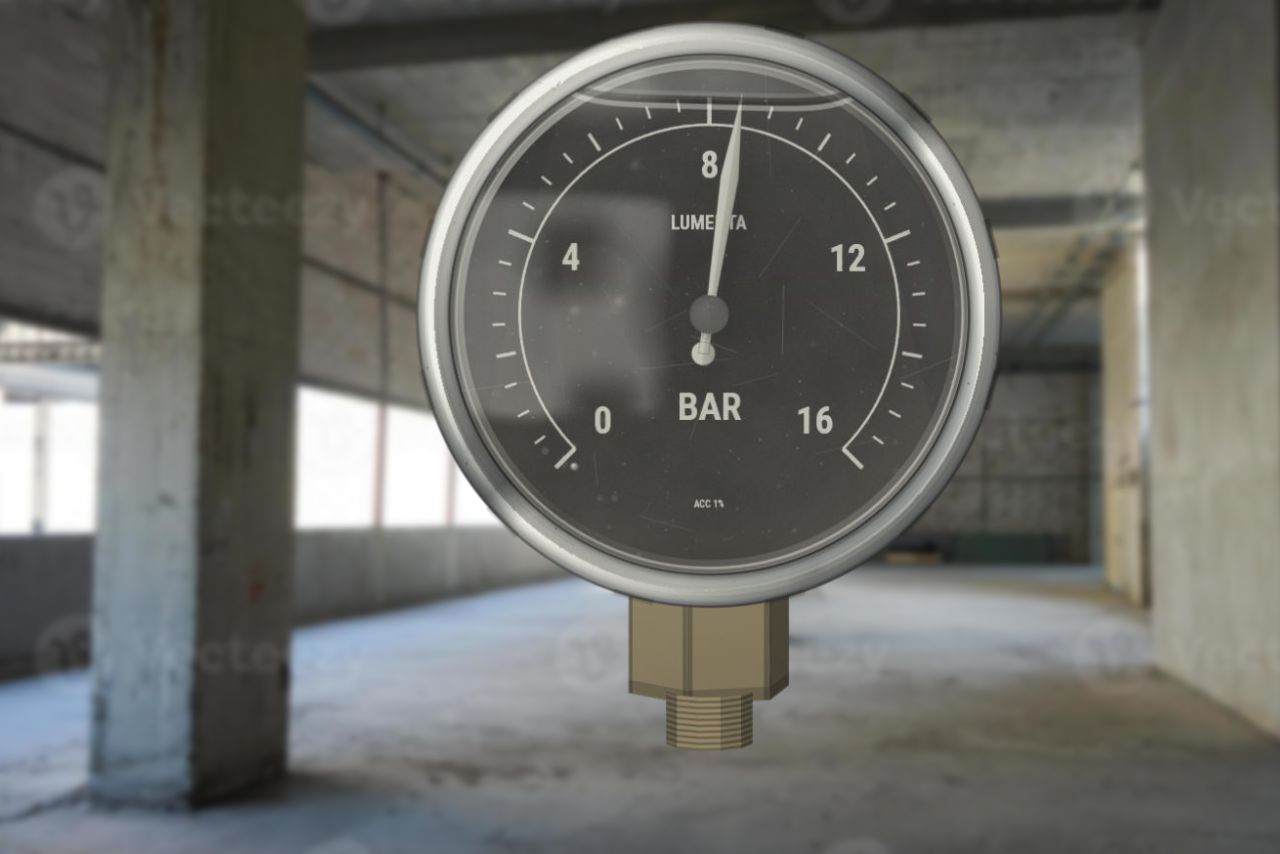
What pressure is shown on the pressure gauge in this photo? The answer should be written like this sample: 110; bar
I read 8.5; bar
